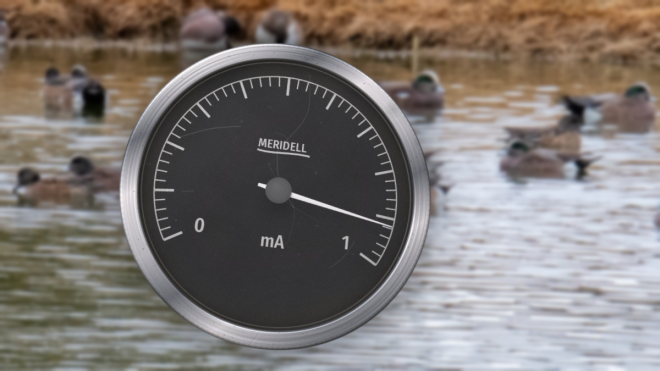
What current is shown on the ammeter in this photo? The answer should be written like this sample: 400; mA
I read 0.92; mA
